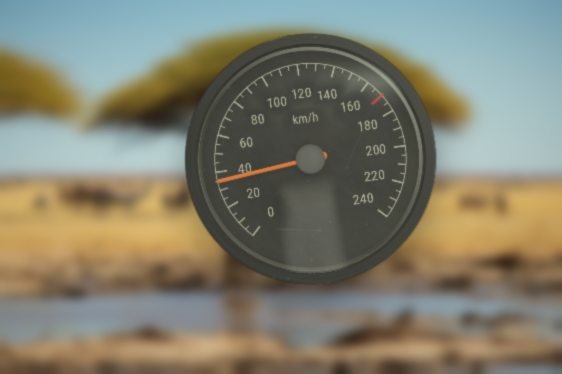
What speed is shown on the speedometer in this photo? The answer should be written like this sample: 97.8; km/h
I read 35; km/h
